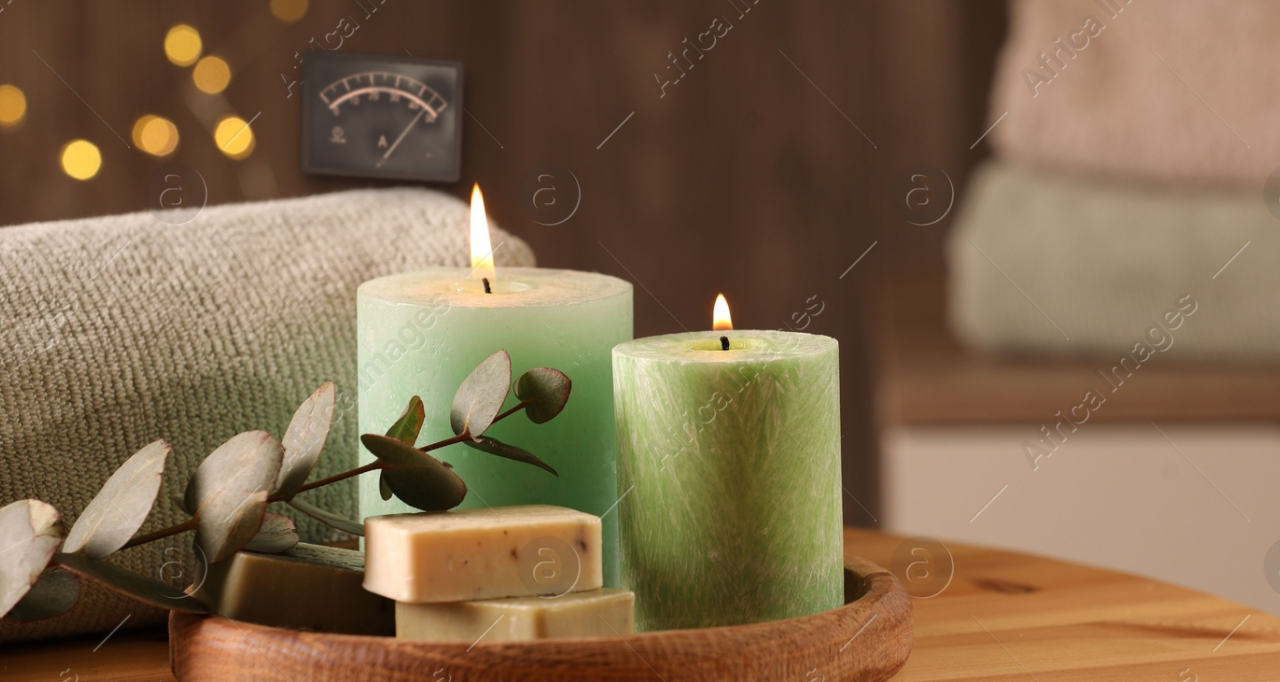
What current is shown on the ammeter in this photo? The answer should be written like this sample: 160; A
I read 45; A
